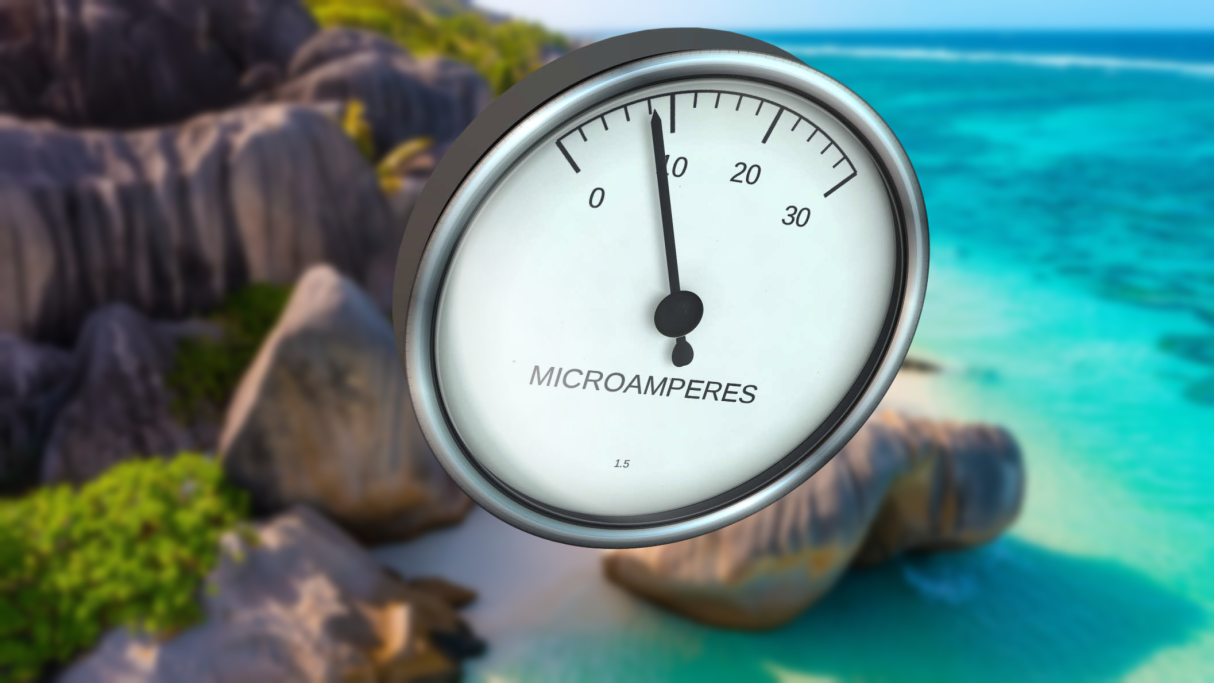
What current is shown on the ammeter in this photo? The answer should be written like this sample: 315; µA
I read 8; µA
